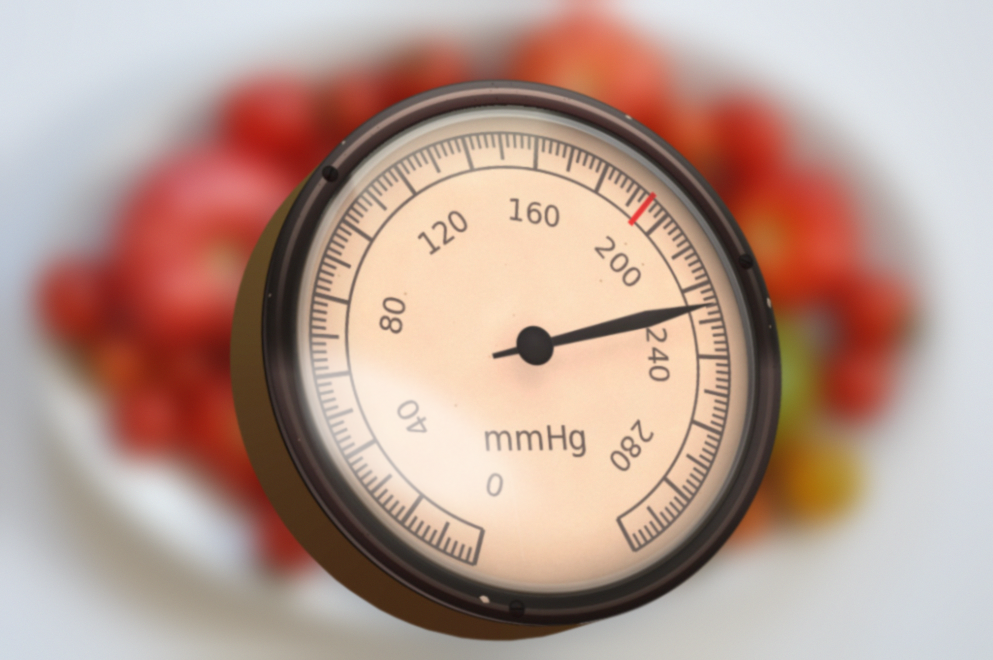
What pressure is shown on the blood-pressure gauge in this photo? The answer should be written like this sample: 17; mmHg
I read 226; mmHg
